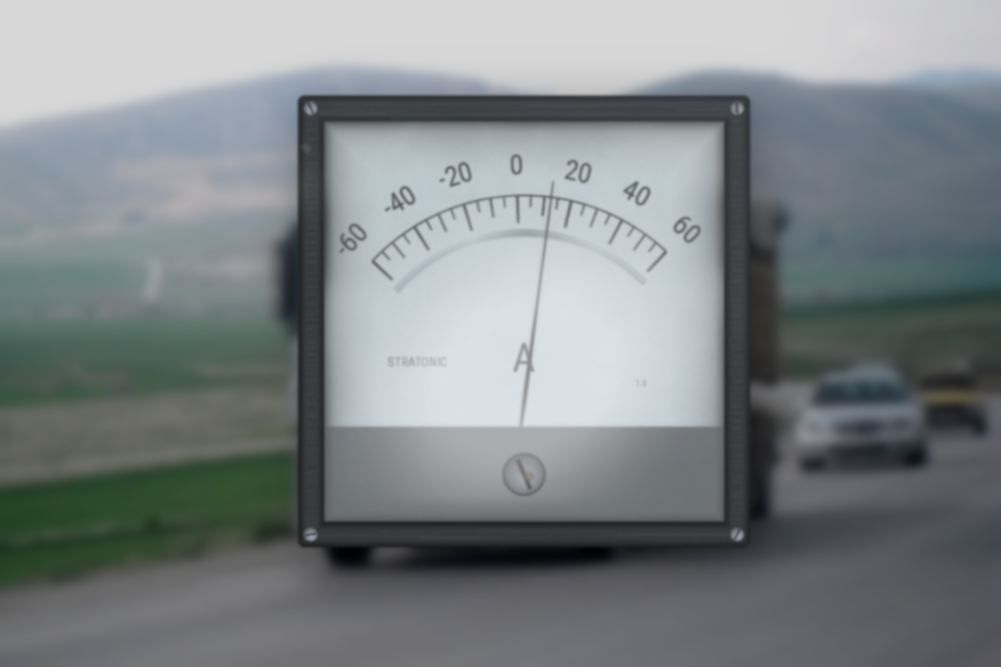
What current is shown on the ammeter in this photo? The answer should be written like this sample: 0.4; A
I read 12.5; A
